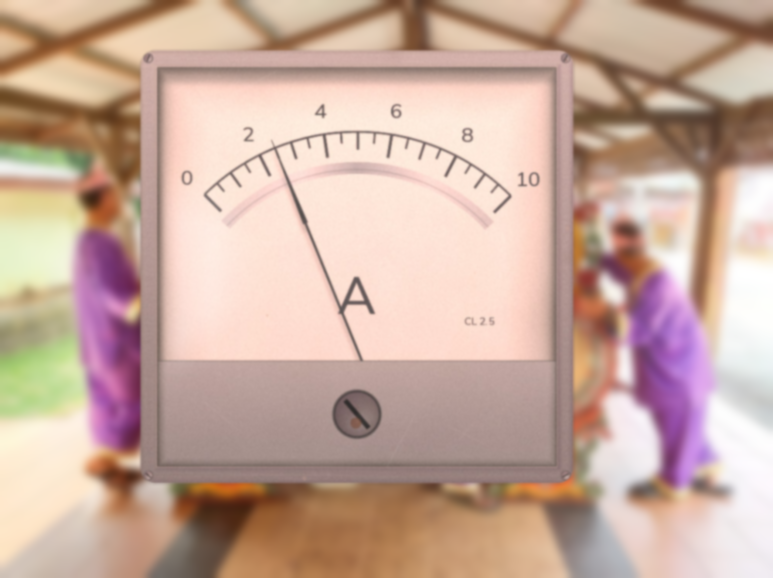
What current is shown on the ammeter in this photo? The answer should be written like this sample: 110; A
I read 2.5; A
